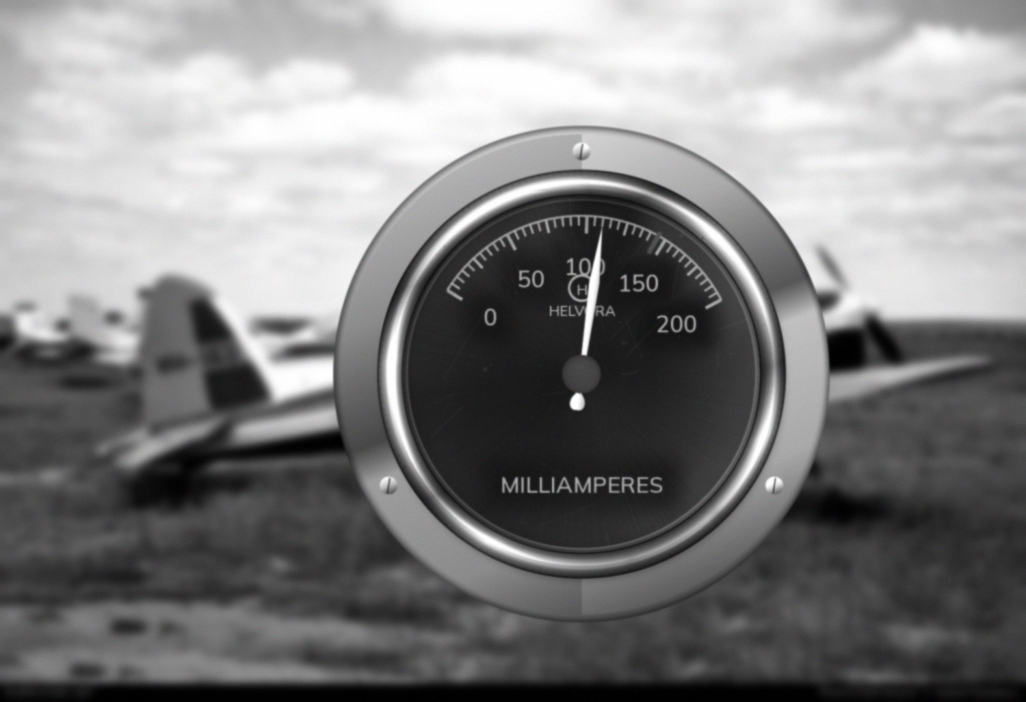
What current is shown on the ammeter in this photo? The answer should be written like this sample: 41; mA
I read 110; mA
